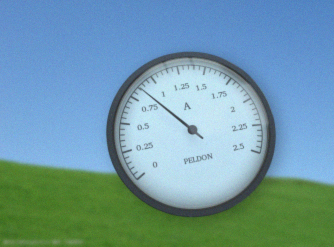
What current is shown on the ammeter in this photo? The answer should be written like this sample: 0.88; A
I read 0.85; A
